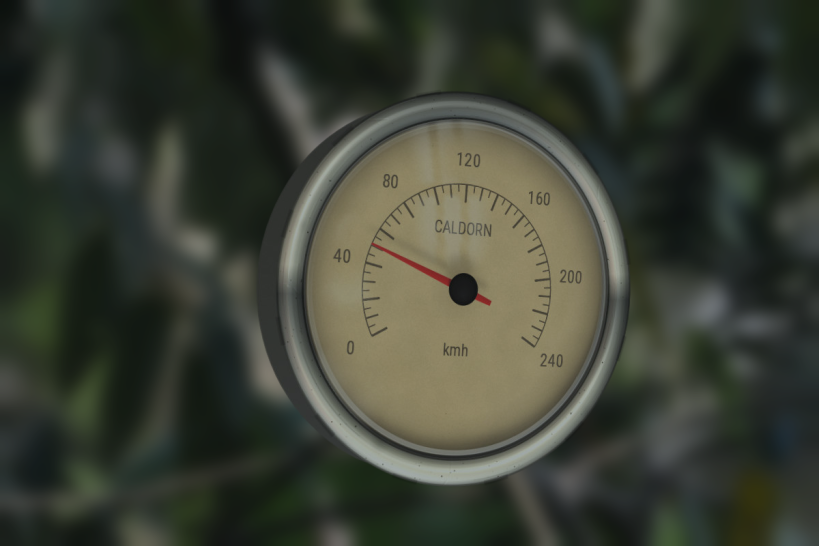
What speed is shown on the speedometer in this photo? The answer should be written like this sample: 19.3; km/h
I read 50; km/h
